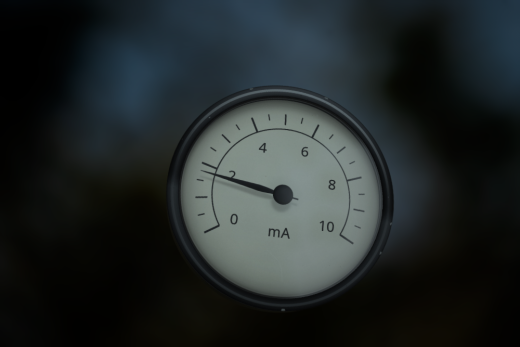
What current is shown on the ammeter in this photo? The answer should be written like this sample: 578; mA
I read 1.75; mA
